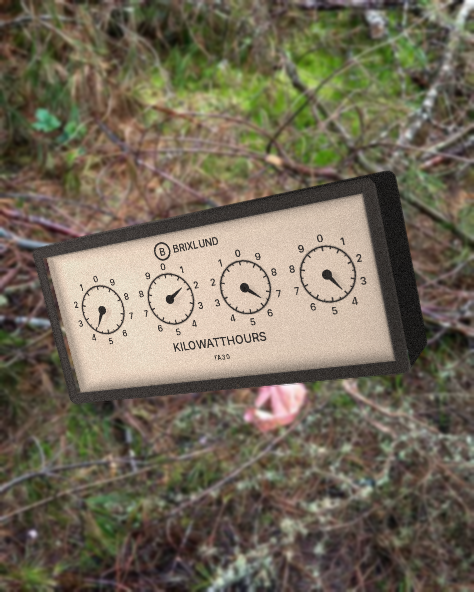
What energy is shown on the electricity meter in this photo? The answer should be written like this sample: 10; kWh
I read 4164; kWh
